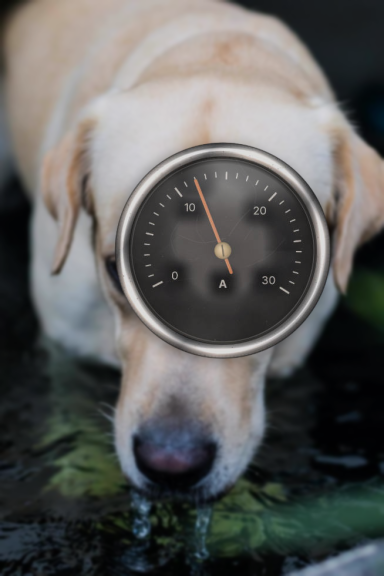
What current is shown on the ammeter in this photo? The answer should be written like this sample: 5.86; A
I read 12; A
